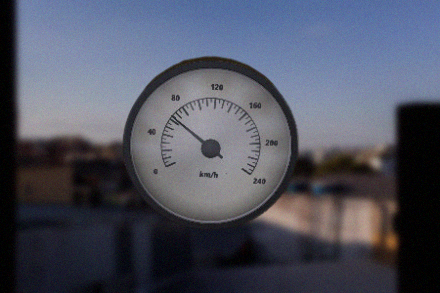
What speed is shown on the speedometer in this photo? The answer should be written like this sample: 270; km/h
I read 65; km/h
